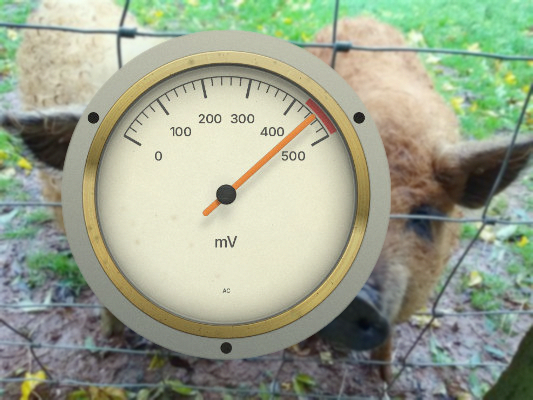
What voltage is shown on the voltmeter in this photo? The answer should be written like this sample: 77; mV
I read 450; mV
